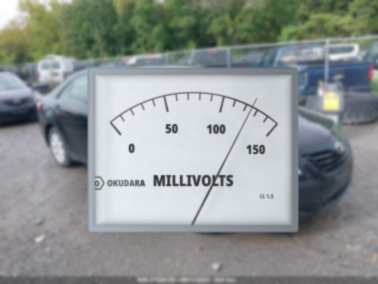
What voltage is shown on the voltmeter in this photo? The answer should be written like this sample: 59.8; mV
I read 125; mV
